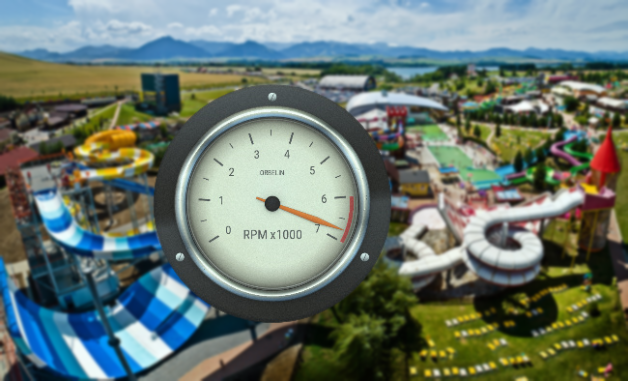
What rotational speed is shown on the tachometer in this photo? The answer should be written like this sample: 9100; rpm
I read 6750; rpm
